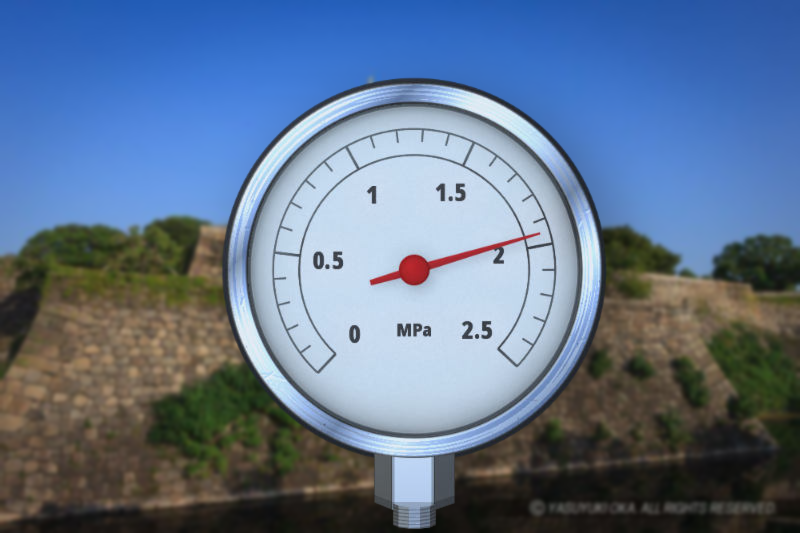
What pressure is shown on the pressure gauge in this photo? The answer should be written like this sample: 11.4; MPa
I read 1.95; MPa
